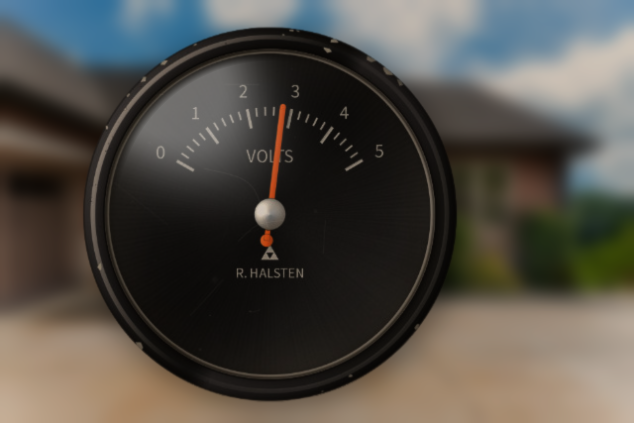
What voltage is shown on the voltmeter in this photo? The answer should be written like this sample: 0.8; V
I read 2.8; V
